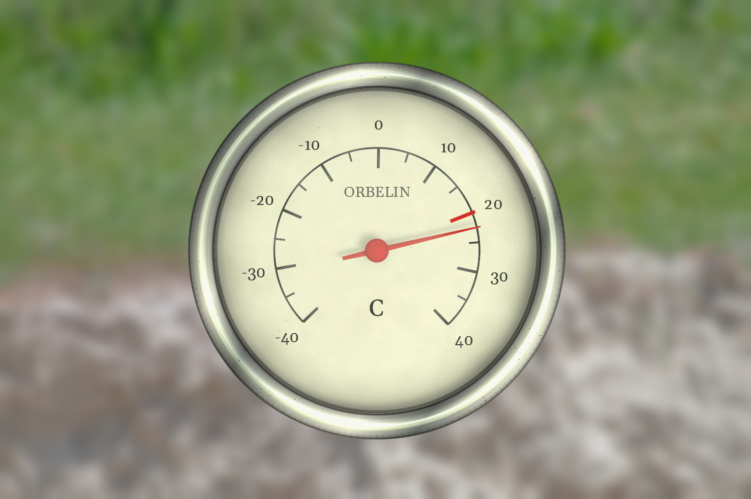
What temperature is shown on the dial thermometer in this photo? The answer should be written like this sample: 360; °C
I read 22.5; °C
